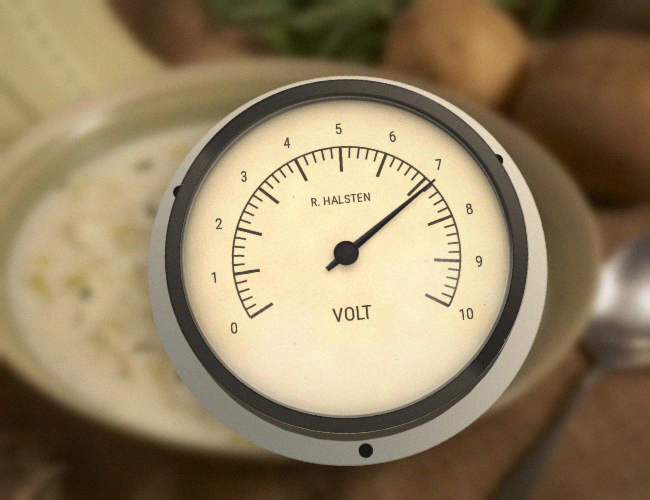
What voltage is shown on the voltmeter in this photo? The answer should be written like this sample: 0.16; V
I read 7.2; V
